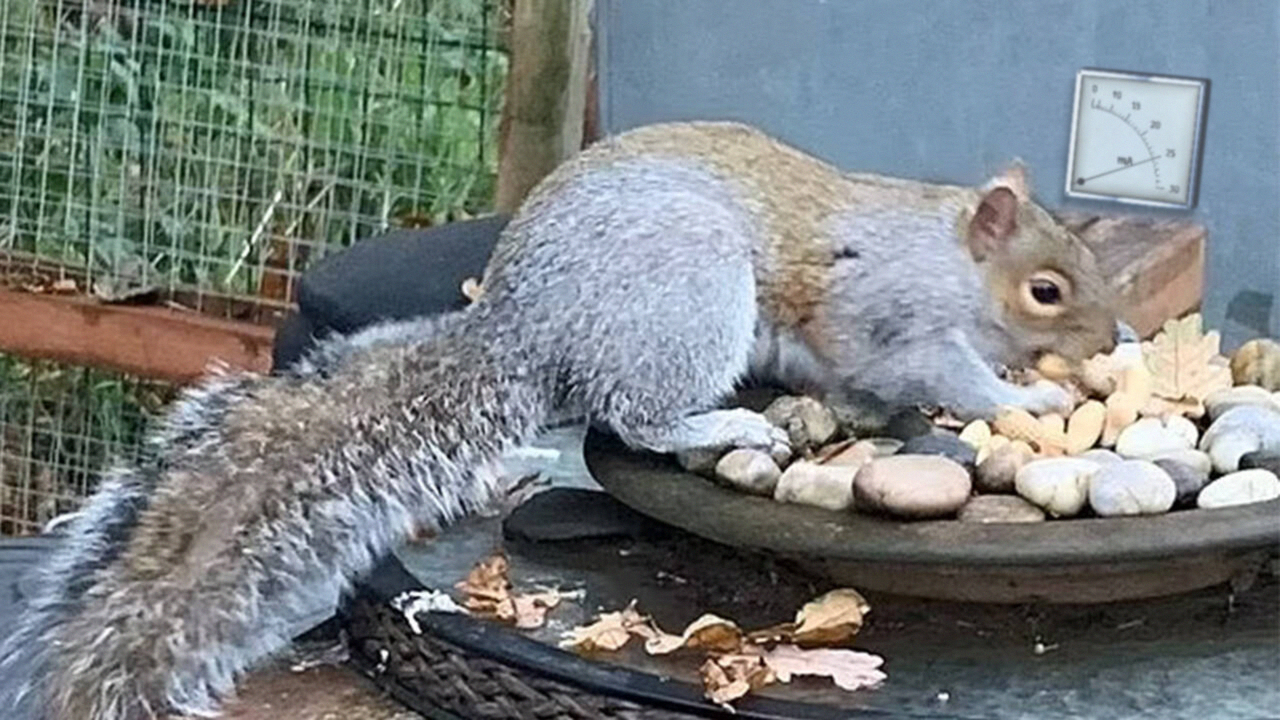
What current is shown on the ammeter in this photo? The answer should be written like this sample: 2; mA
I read 25; mA
